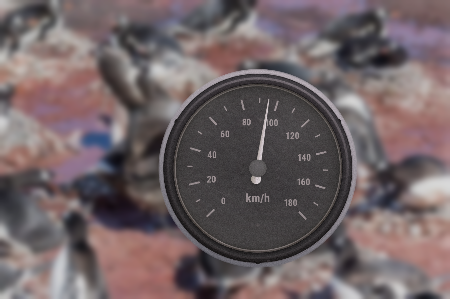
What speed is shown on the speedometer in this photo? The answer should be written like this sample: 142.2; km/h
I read 95; km/h
